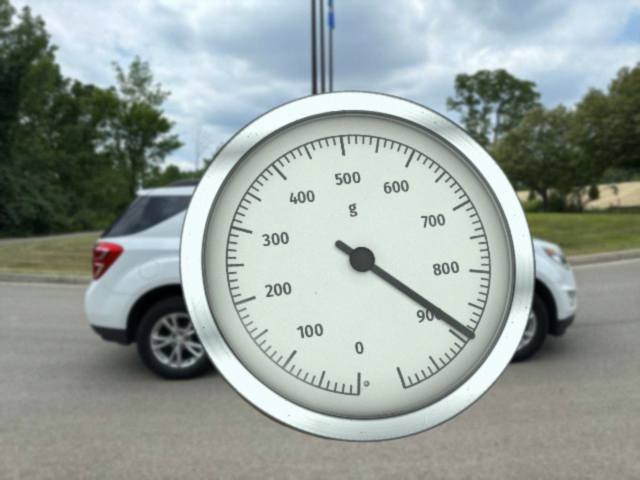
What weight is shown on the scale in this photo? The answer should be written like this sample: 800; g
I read 890; g
